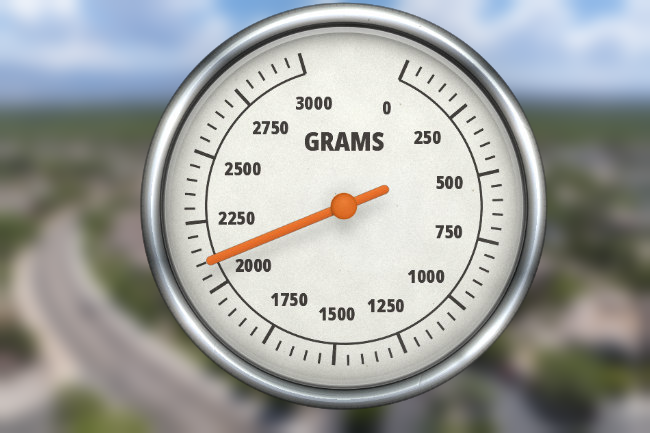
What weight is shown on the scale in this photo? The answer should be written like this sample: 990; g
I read 2100; g
